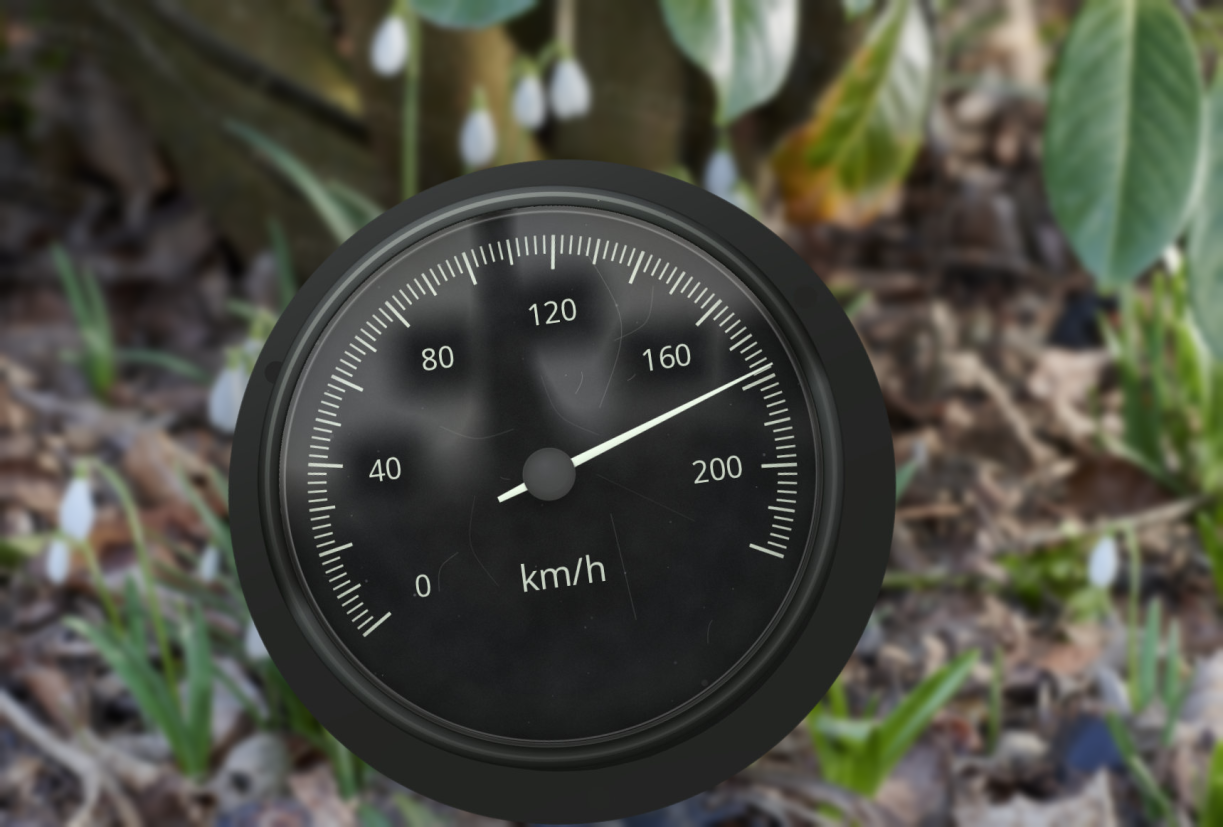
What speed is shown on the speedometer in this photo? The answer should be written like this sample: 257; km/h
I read 178; km/h
